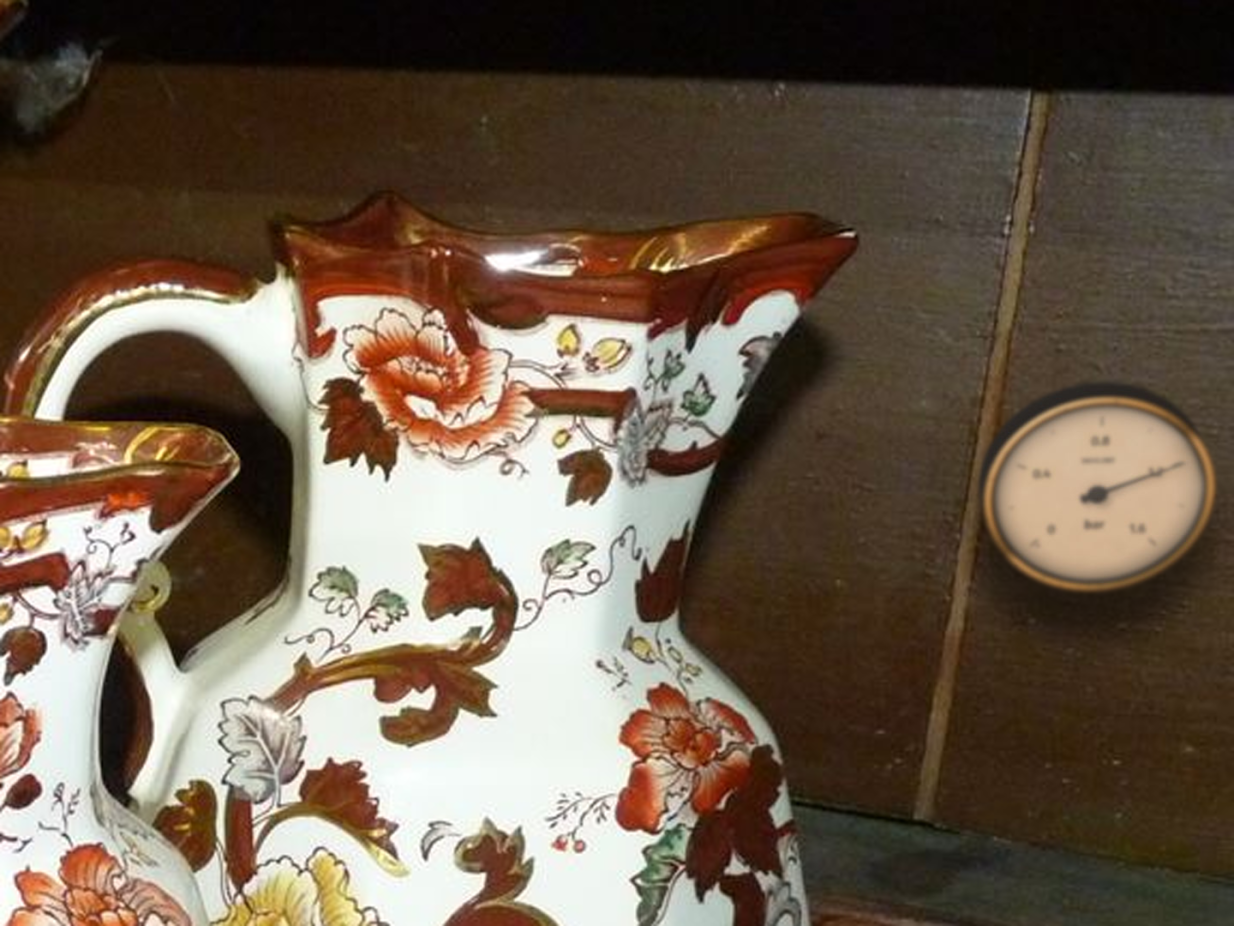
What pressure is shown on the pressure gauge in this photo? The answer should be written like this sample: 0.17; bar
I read 1.2; bar
